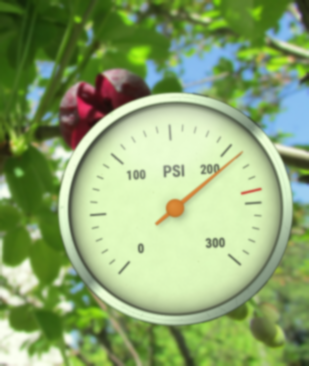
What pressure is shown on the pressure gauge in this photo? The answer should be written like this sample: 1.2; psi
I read 210; psi
